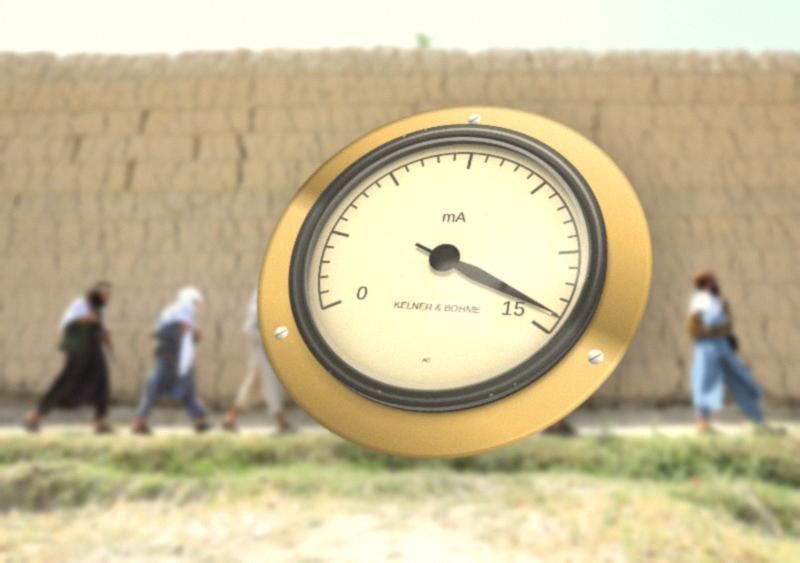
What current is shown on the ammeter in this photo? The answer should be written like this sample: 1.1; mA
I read 14.5; mA
